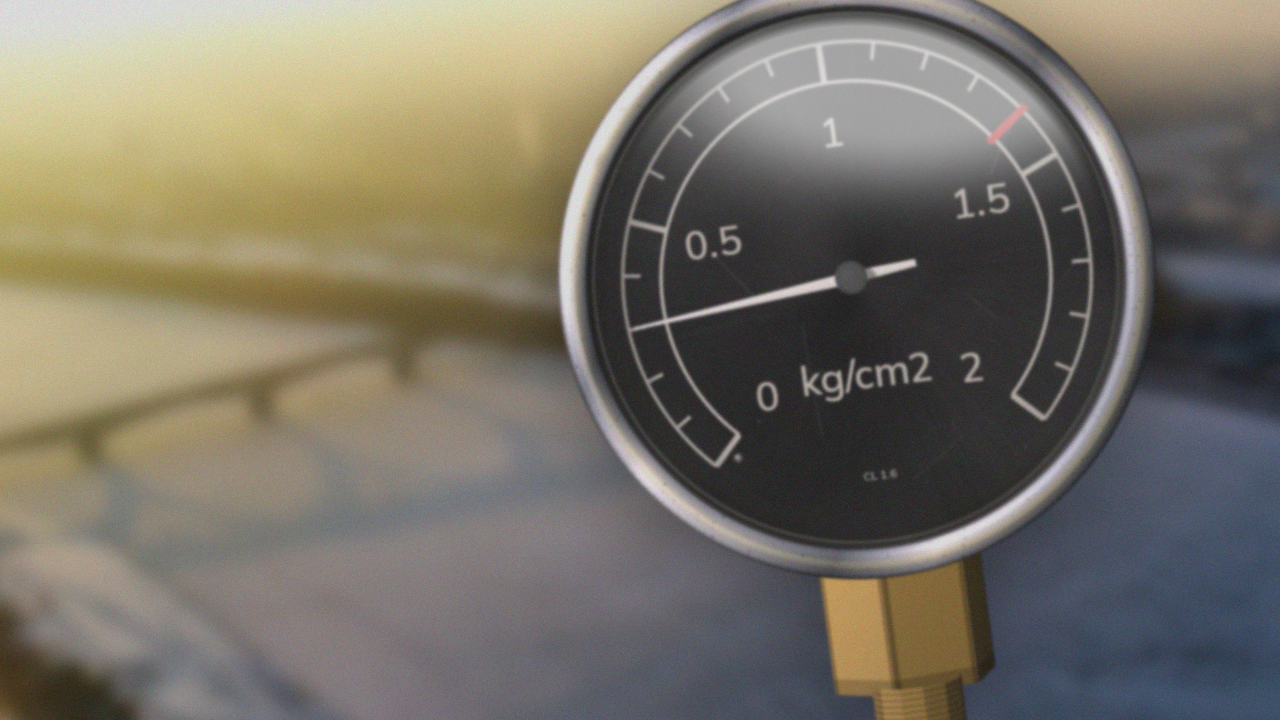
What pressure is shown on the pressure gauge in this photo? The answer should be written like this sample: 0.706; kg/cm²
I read 0.3; kg/cm²
